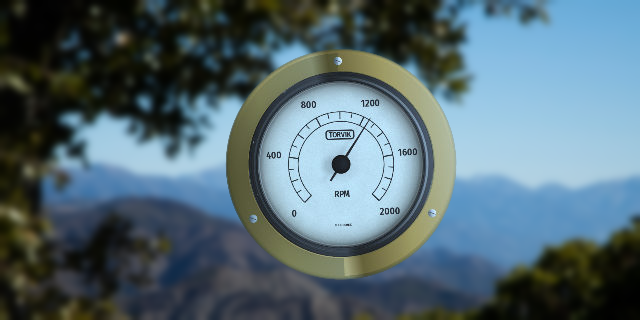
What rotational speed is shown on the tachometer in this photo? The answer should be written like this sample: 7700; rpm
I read 1250; rpm
